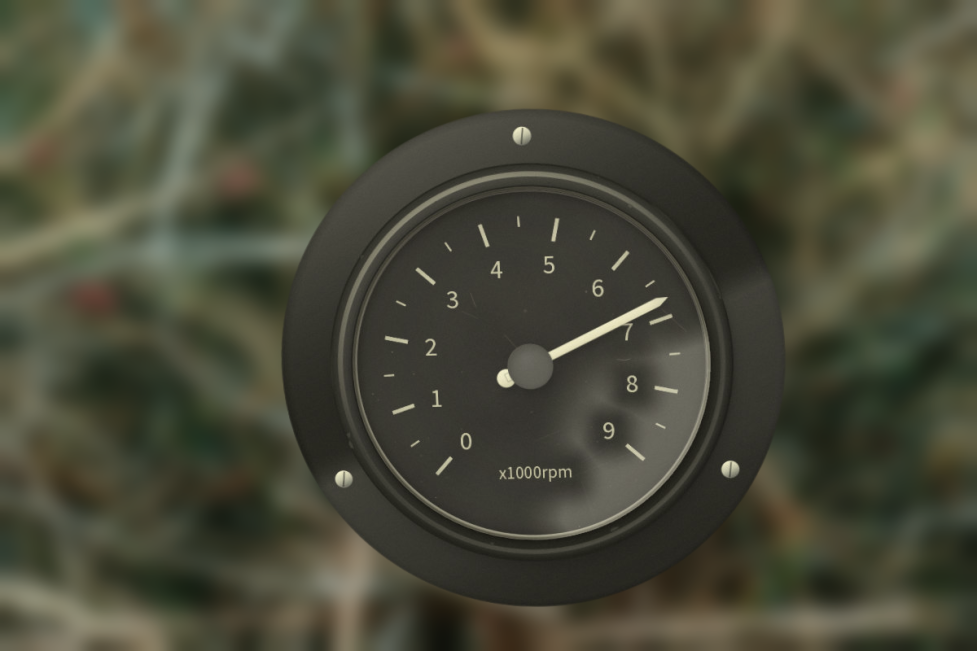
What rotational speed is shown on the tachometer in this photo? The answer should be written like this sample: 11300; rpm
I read 6750; rpm
